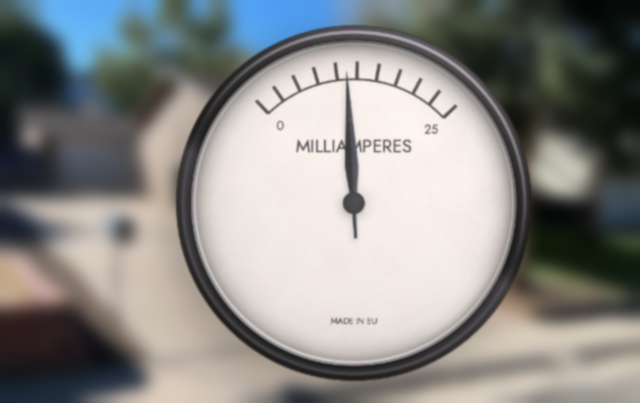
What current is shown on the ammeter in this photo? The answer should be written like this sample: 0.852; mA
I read 11.25; mA
